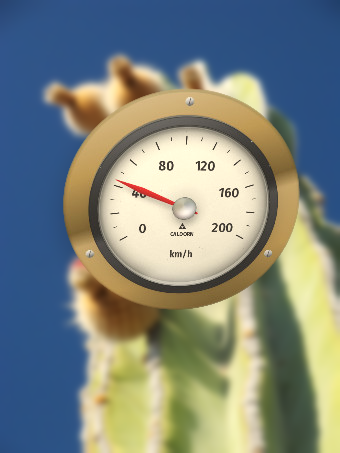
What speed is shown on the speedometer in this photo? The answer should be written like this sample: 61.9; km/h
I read 45; km/h
